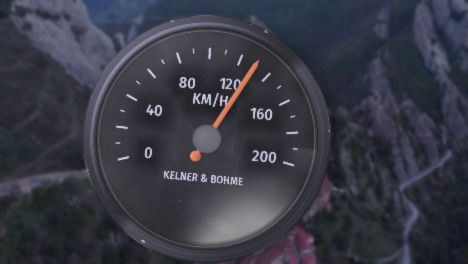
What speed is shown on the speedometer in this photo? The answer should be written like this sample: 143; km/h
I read 130; km/h
